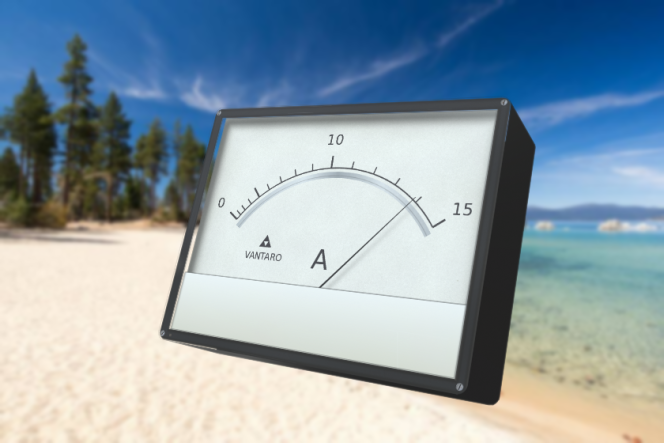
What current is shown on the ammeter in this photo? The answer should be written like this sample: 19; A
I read 14; A
